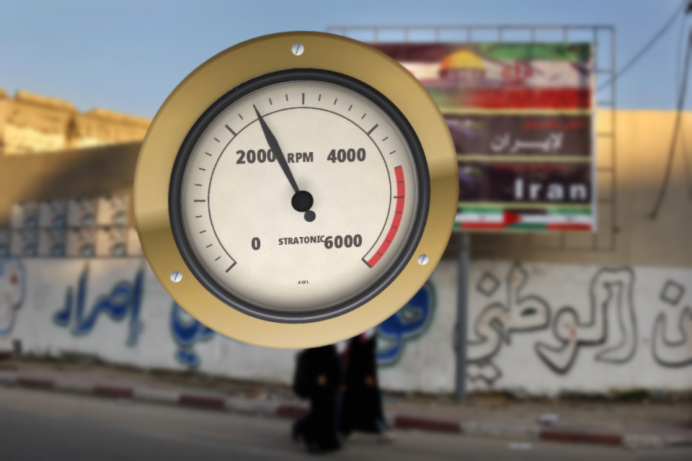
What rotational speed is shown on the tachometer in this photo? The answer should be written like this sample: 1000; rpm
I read 2400; rpm
